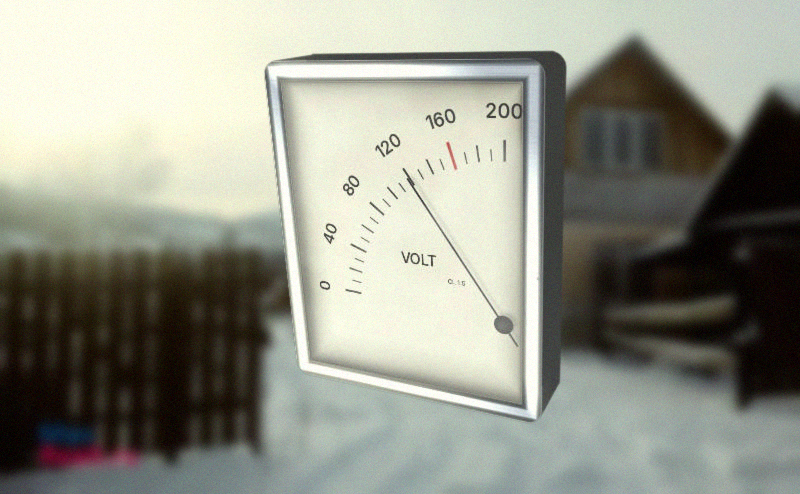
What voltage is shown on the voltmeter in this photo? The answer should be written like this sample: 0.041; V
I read 120; V
